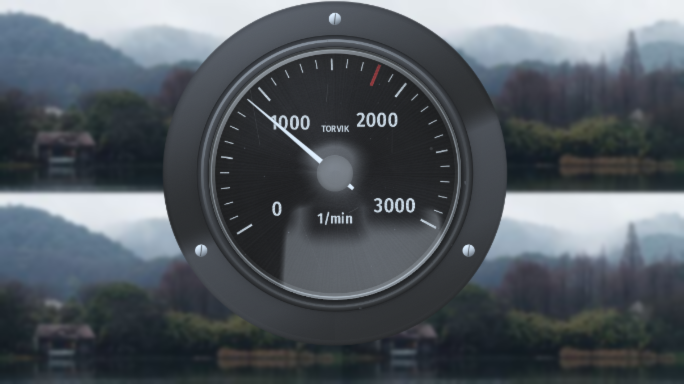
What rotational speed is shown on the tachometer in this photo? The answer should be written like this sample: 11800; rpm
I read 900; rpm
